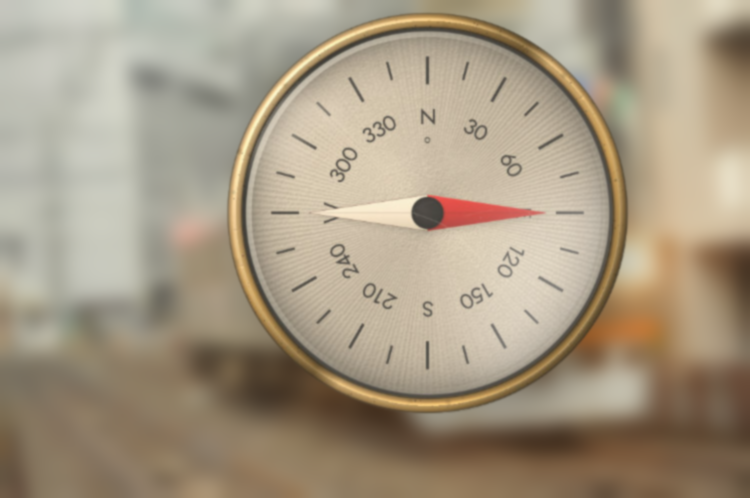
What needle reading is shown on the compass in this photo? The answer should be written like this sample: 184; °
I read 90; °
